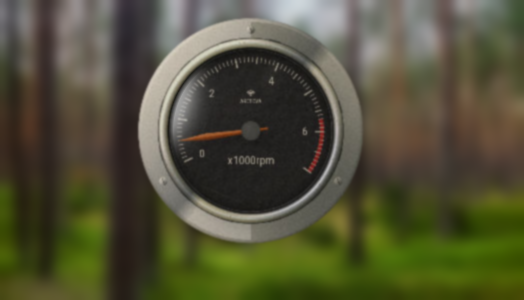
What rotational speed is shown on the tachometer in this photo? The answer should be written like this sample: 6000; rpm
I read 500; rpm
